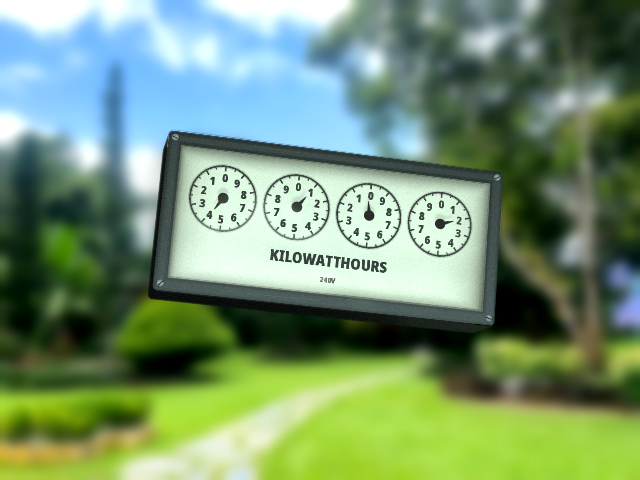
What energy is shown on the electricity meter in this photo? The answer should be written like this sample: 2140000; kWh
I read 4102; kWh
